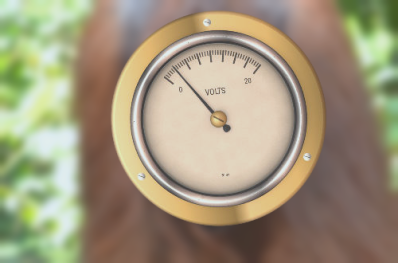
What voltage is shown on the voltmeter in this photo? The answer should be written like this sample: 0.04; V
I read 2.5; V
